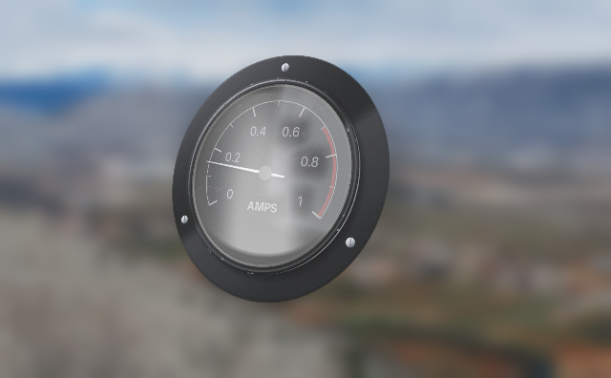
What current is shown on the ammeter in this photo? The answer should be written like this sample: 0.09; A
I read 0.15; A
